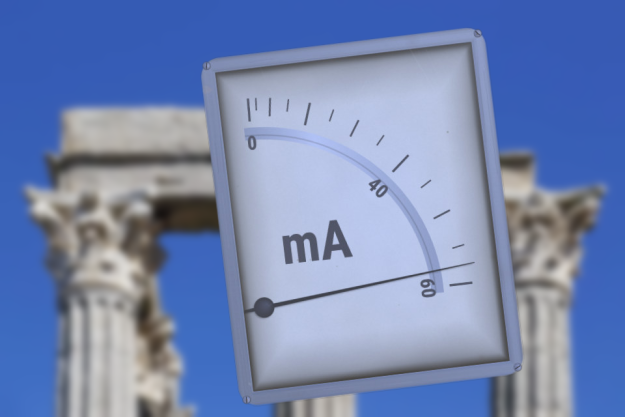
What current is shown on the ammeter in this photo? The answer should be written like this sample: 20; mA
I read 57.5; mA
